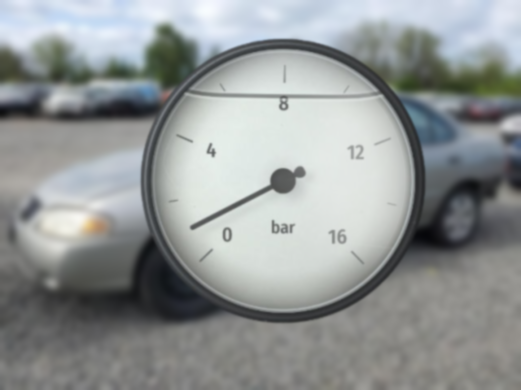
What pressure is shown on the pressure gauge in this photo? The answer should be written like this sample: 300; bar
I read 1; bar
